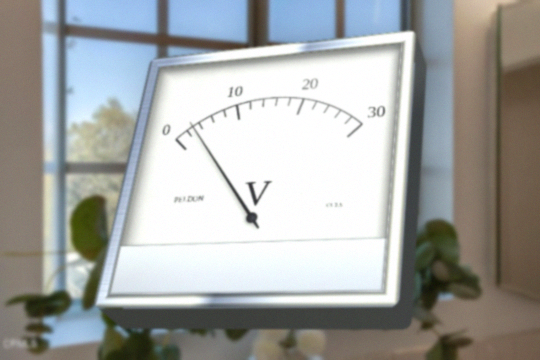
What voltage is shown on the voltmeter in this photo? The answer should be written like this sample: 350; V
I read 3; V
